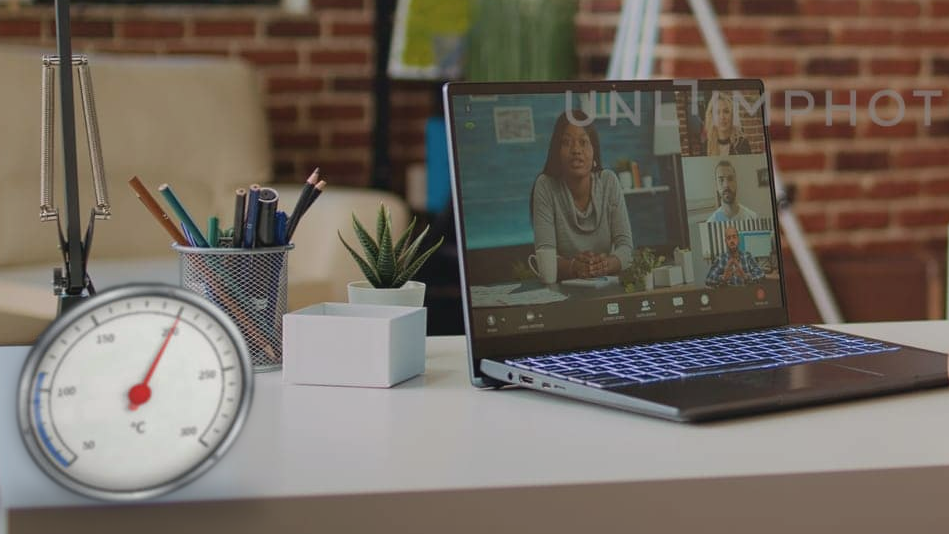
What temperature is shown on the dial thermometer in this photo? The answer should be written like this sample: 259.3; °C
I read 200; °C
